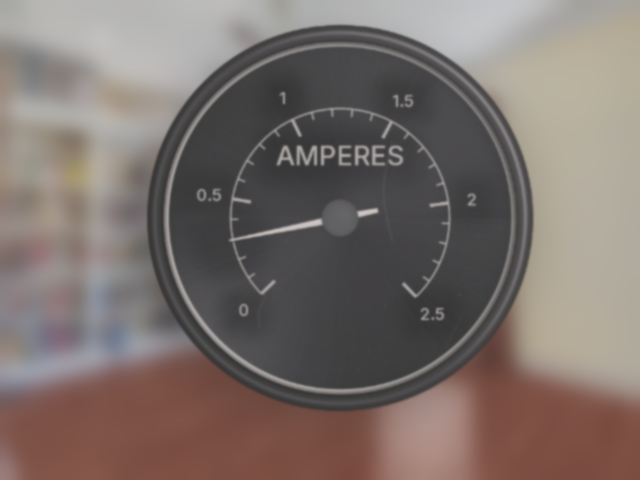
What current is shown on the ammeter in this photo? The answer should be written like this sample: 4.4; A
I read 0.3; A
